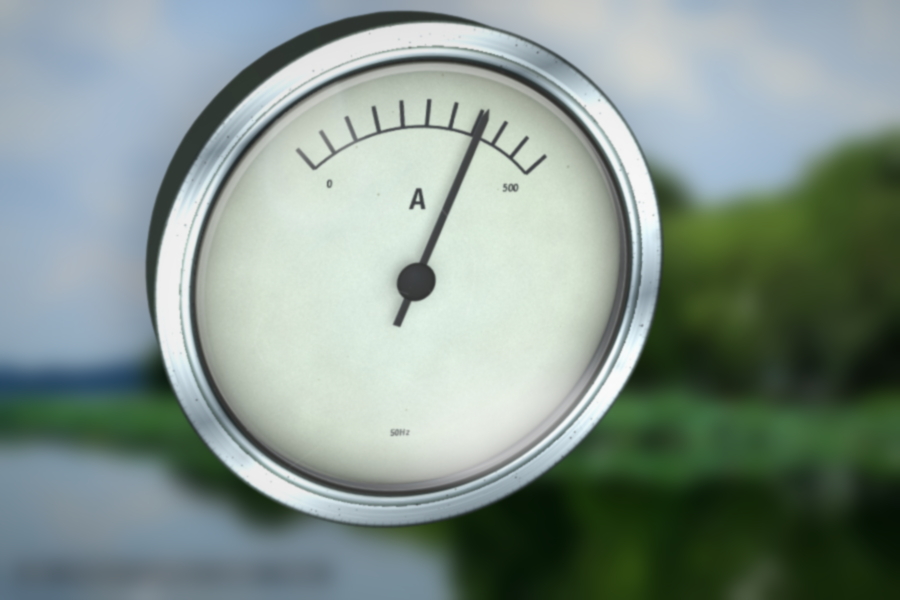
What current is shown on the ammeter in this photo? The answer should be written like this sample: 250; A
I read 350; A
